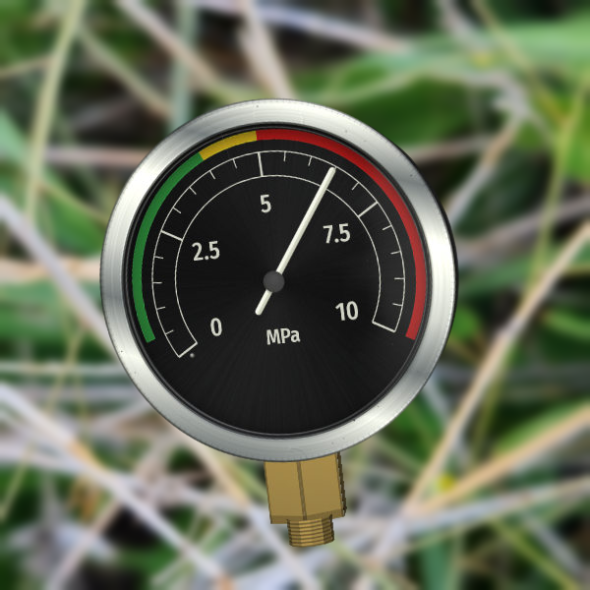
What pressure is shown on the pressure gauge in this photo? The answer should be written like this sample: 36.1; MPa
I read 6.5; MPa
